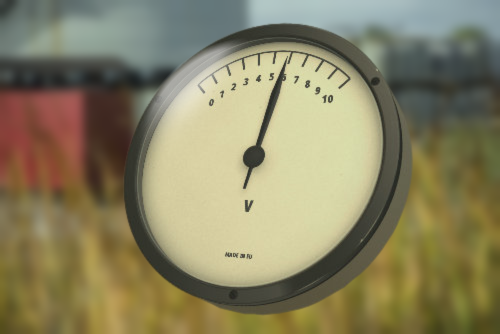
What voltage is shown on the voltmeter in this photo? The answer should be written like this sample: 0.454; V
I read 6; V
